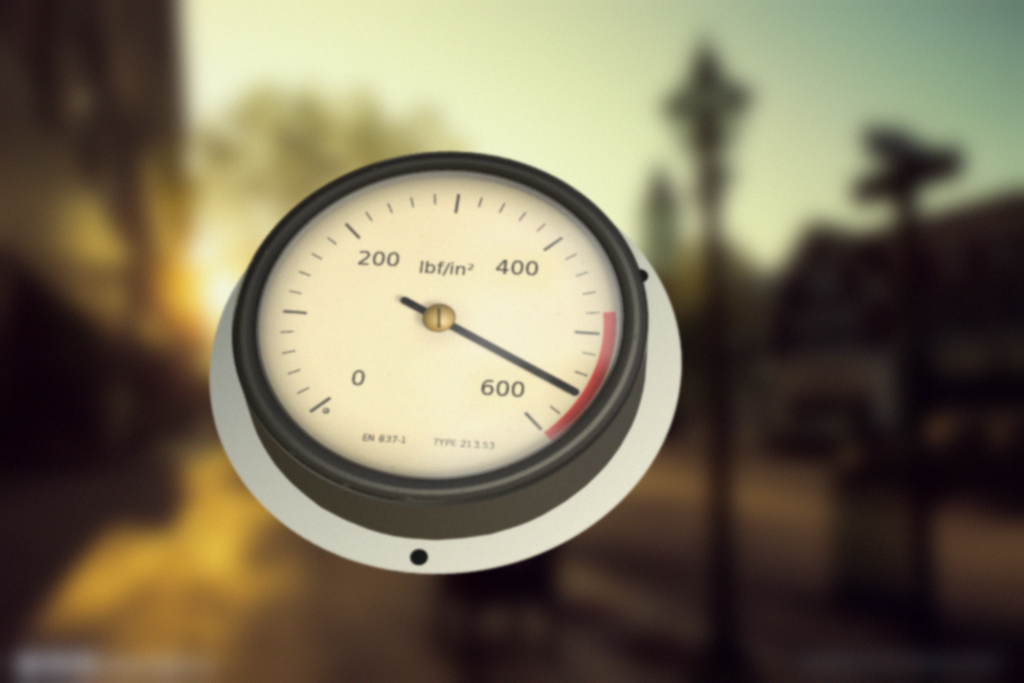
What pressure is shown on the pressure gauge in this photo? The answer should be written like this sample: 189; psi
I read 560; psi
